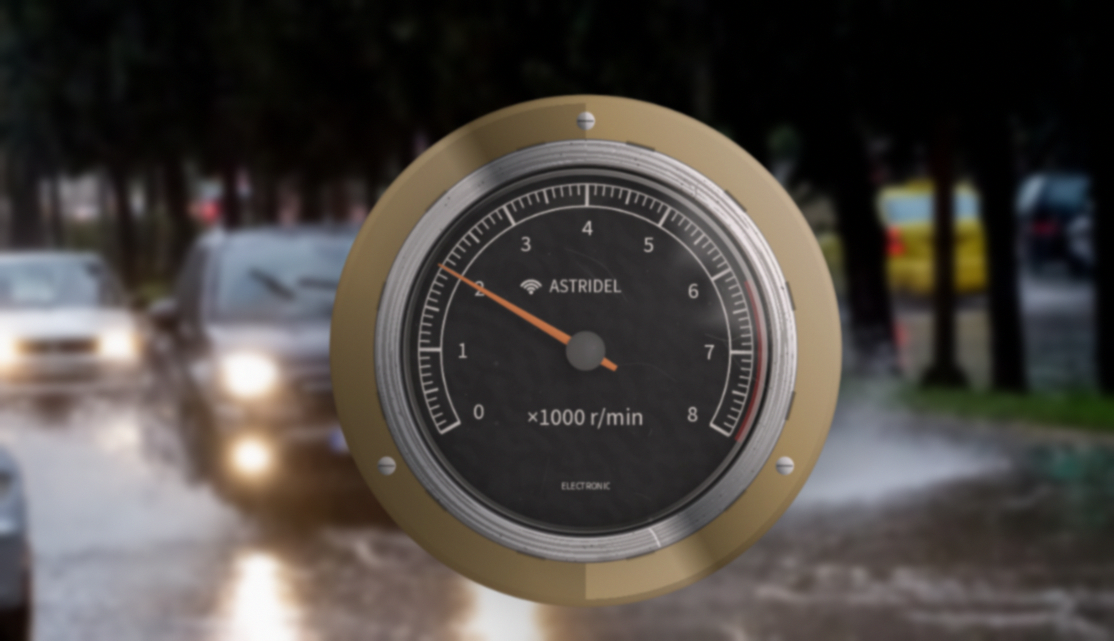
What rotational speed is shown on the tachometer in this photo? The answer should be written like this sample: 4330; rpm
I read 2000; rpm
